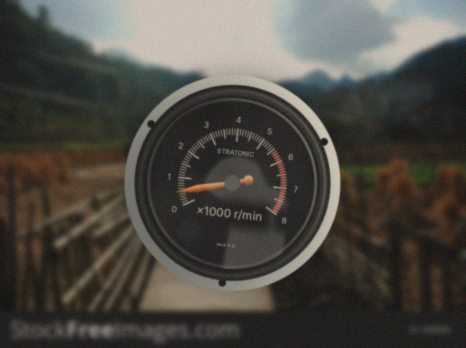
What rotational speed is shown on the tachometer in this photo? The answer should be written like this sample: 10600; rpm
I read 500; rpm
